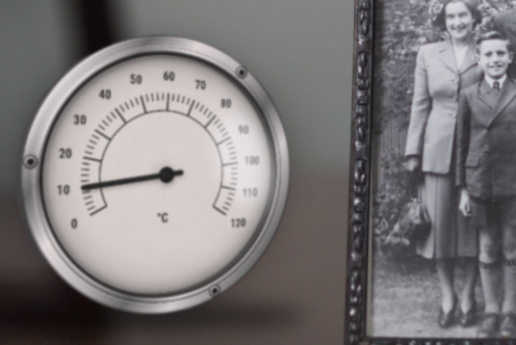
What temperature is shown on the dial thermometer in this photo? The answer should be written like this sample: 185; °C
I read 10; °C
